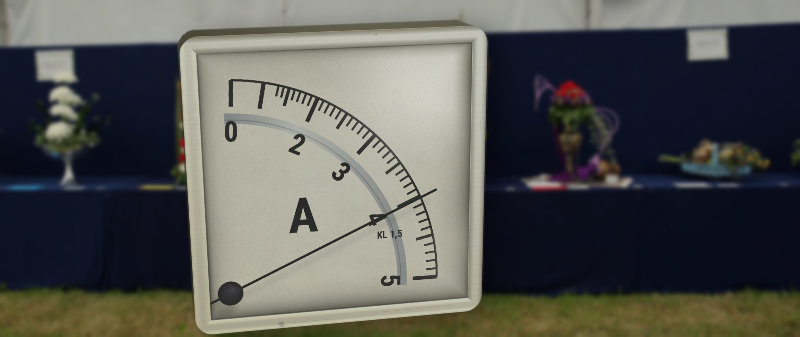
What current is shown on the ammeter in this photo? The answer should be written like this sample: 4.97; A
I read 4; A
